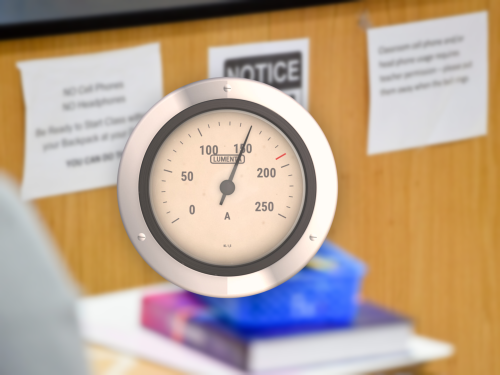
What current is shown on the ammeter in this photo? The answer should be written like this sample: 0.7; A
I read 150; A
